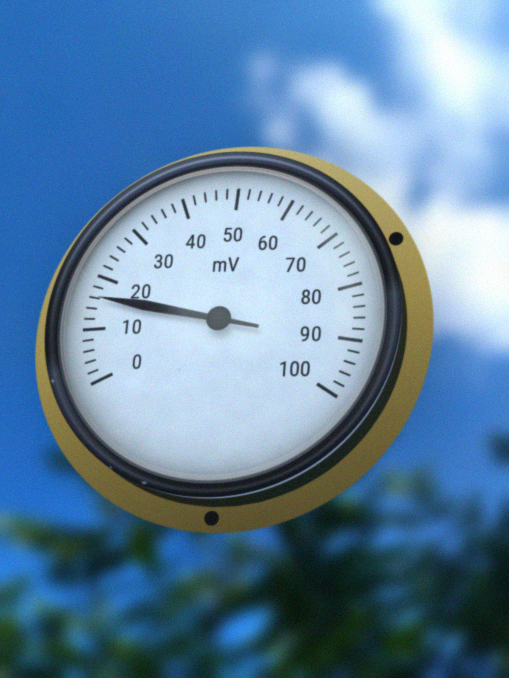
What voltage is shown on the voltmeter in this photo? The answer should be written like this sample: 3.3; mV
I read 16; mV
